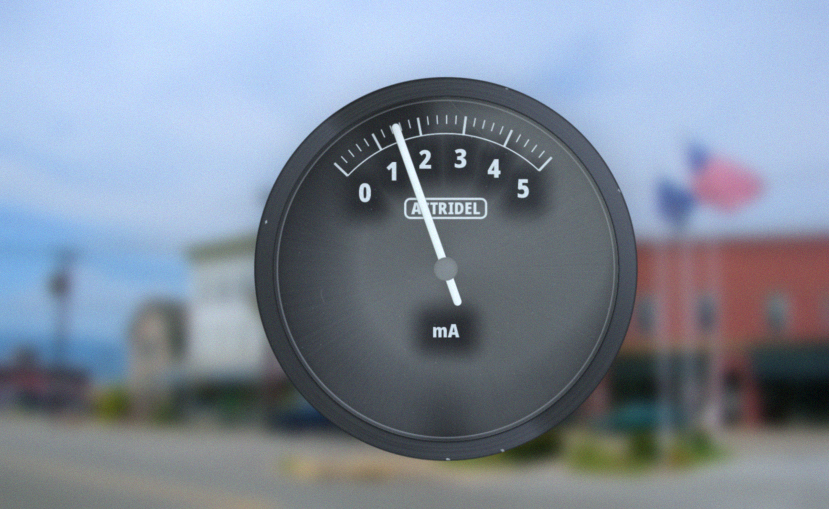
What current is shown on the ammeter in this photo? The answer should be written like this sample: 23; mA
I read 1.5; mA
